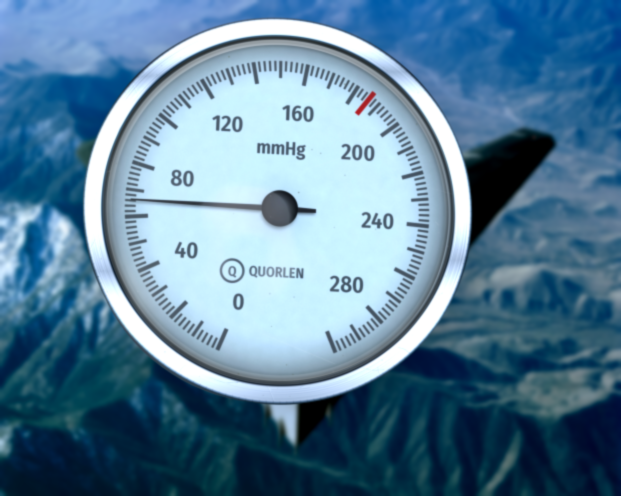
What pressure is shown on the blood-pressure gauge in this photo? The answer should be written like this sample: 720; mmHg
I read 66; mmHg
